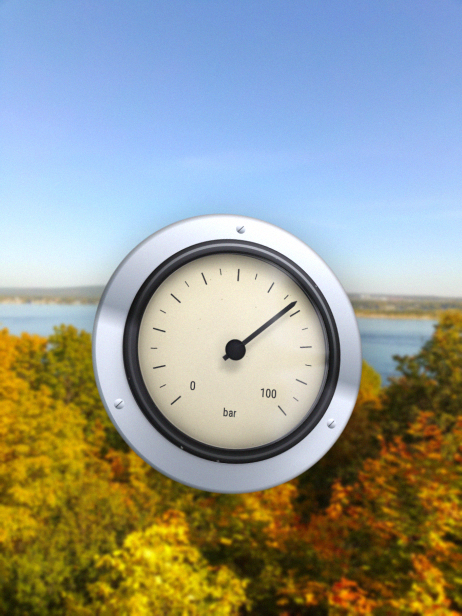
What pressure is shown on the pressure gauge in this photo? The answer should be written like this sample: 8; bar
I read 67.5; bar
